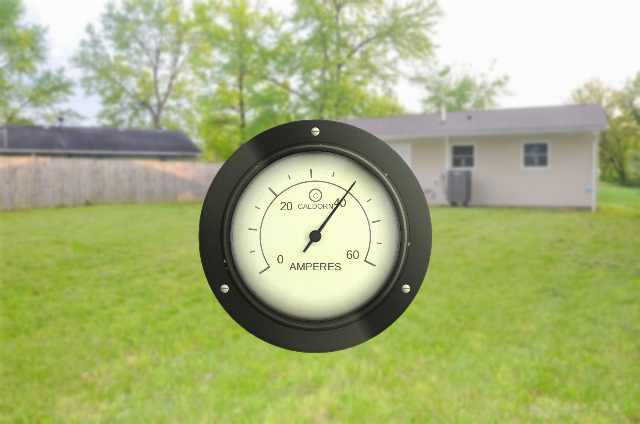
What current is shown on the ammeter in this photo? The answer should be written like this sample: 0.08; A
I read 40; A
